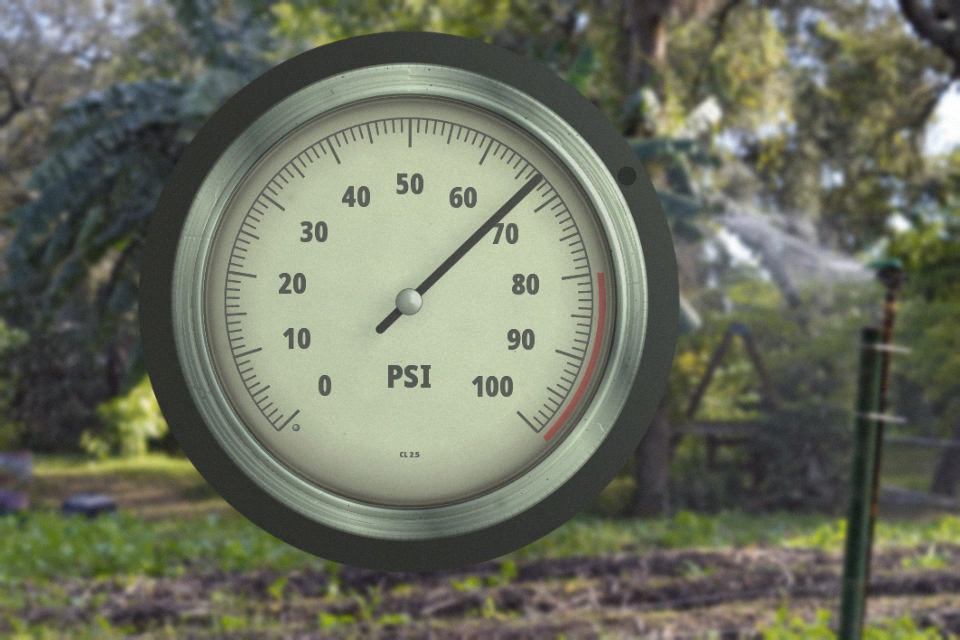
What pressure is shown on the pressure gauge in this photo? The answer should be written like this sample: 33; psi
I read 67; psi
